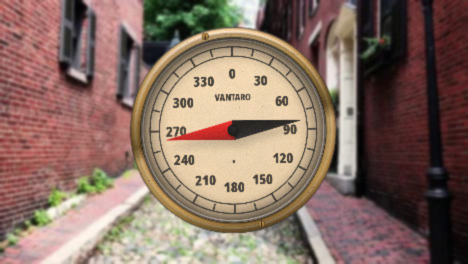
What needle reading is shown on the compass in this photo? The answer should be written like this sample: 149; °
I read 262.5; °
